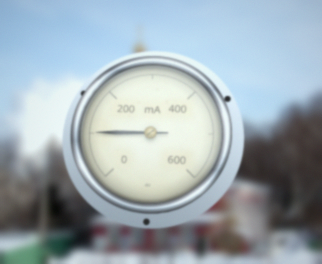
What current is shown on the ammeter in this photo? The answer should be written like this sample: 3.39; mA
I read 100; mA
